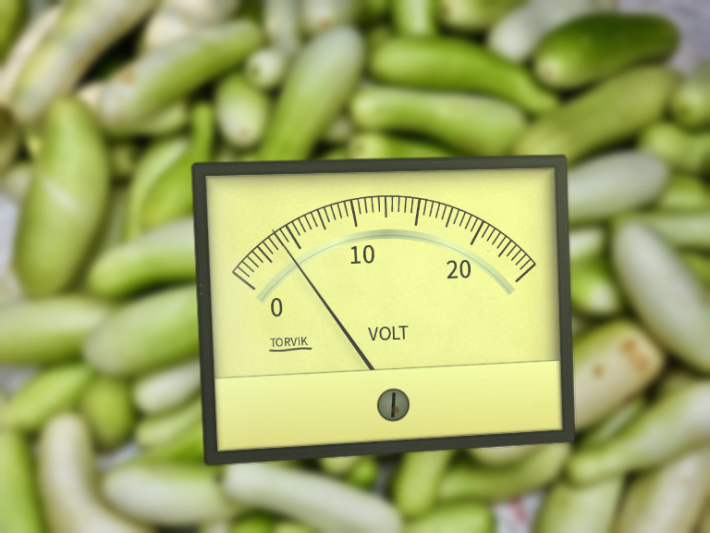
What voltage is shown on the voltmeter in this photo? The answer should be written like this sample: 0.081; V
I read 4; V
